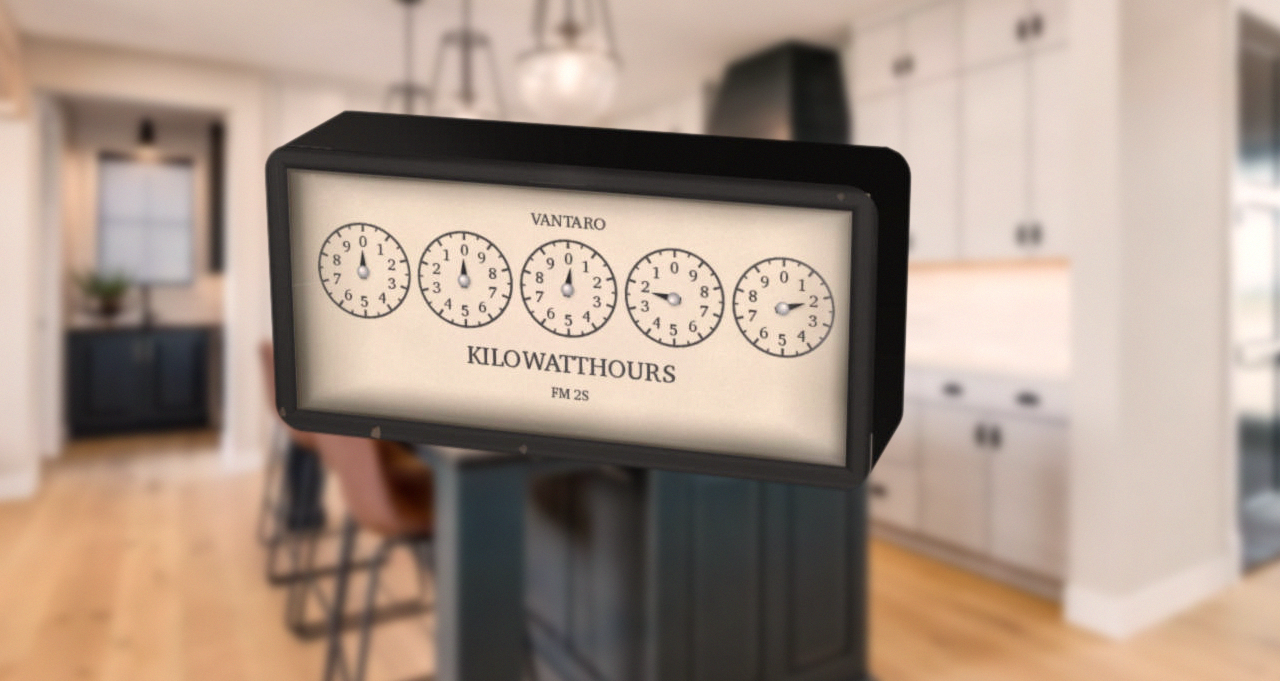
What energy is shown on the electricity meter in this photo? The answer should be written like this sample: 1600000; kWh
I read 22; kWh
